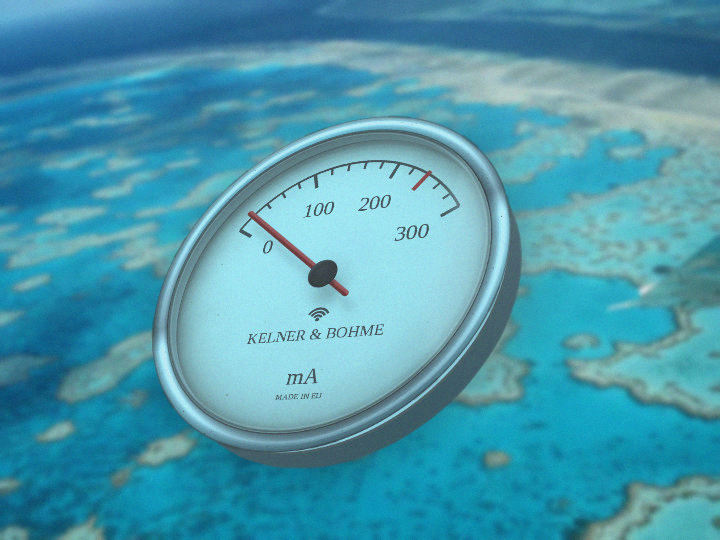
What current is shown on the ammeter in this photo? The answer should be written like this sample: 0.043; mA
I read 20; mA
